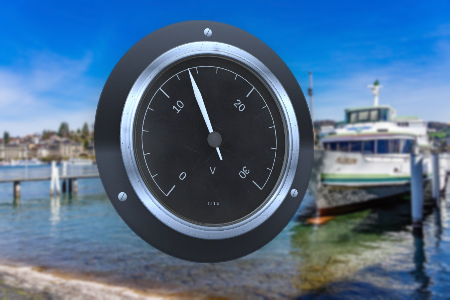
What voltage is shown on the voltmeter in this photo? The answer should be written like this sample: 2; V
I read 13; V
